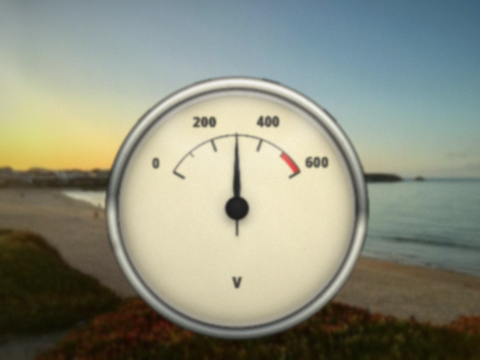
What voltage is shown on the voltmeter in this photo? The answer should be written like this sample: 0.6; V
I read 300; V
